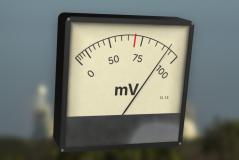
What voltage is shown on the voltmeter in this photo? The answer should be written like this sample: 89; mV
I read 92.5; mV
